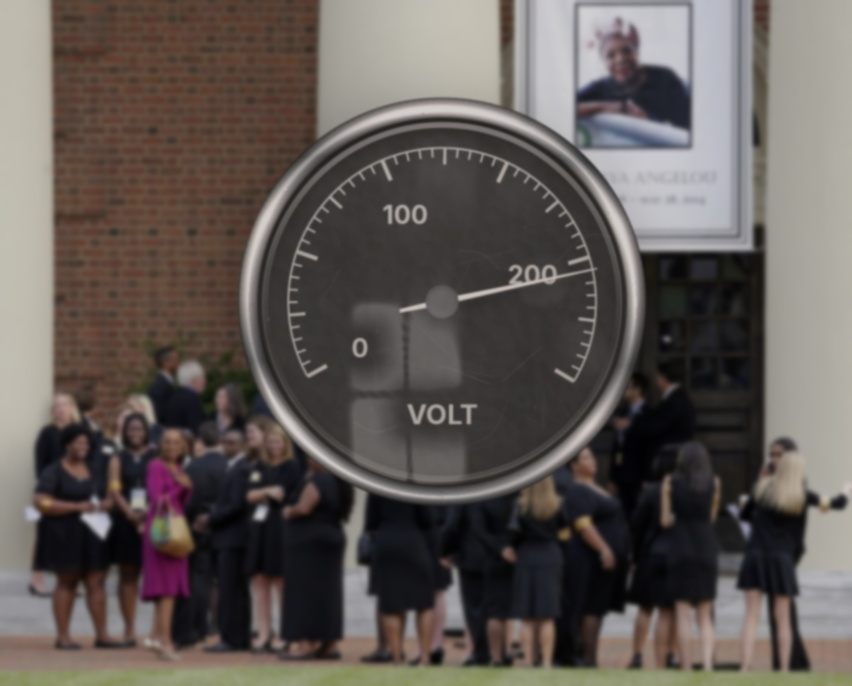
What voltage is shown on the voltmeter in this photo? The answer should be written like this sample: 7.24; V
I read 205; V
